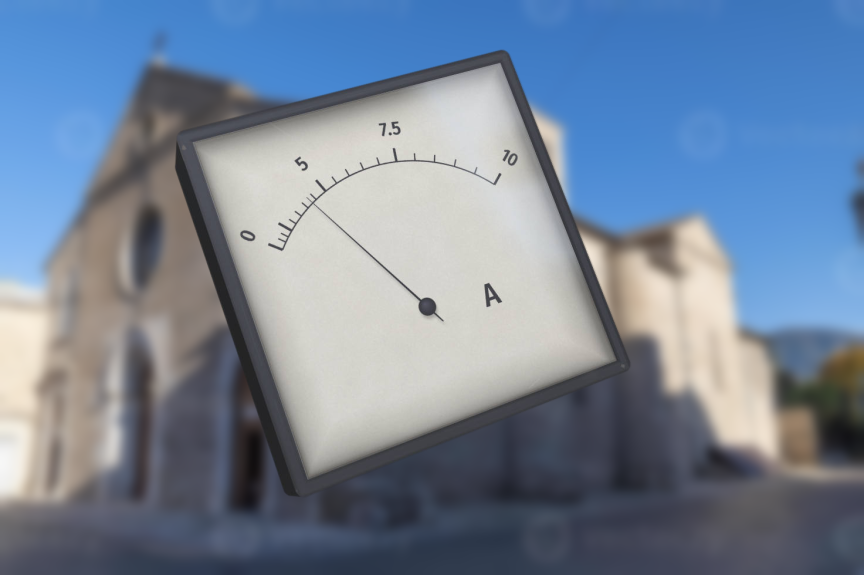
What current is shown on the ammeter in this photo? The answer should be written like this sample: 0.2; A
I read 4.25; A
